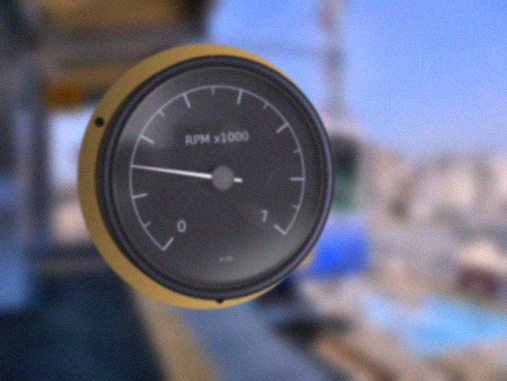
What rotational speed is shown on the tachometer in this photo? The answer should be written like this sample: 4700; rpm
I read 1500; rpm
